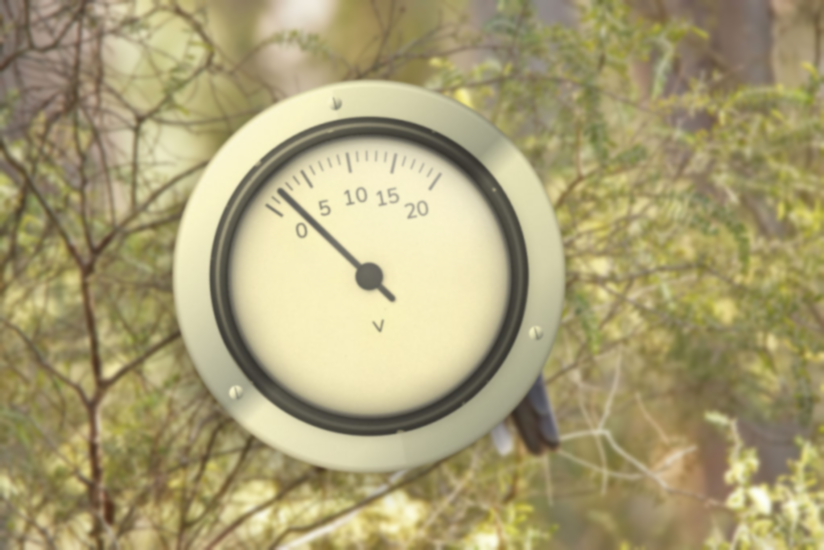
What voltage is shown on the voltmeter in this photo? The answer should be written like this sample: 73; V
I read 2; V
